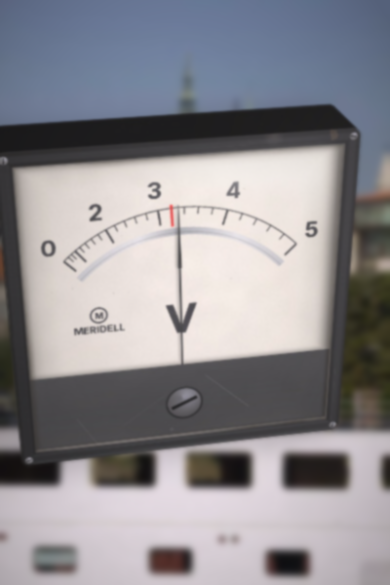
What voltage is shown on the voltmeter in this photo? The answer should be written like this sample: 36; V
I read 3.3; V
